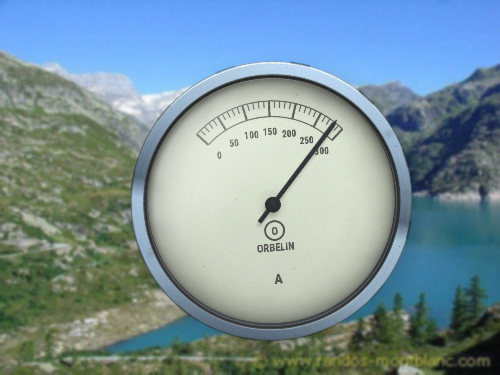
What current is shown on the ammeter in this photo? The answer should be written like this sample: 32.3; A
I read 280; A
